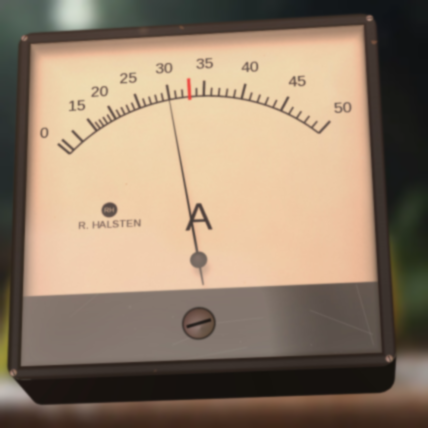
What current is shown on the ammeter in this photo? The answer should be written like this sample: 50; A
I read 30; A
